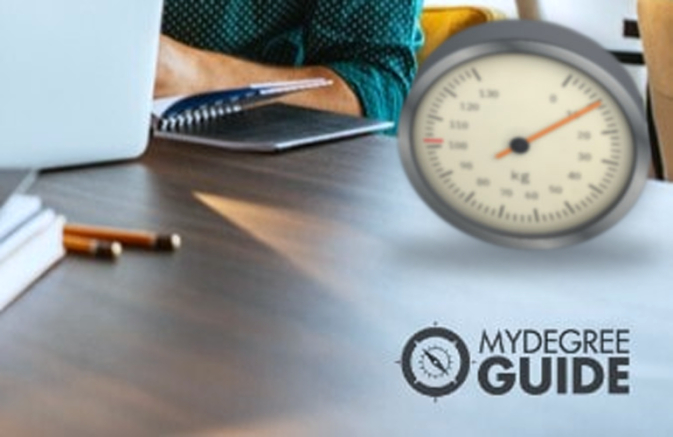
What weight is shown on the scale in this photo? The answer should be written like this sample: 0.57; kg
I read 10; kg
